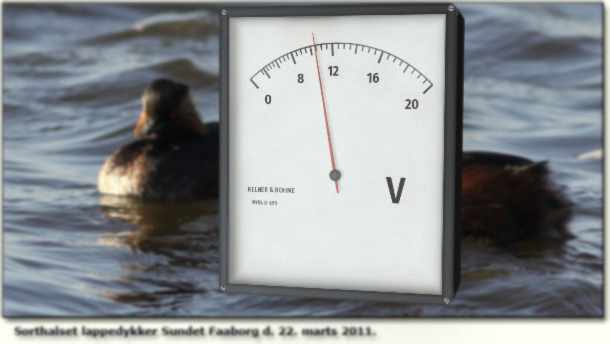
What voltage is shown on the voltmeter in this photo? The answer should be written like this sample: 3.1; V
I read 10.5; V
